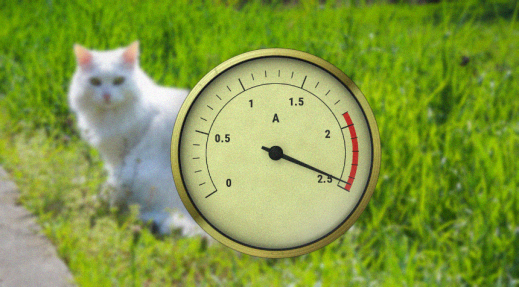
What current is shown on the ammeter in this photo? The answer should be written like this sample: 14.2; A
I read 2.45; A
